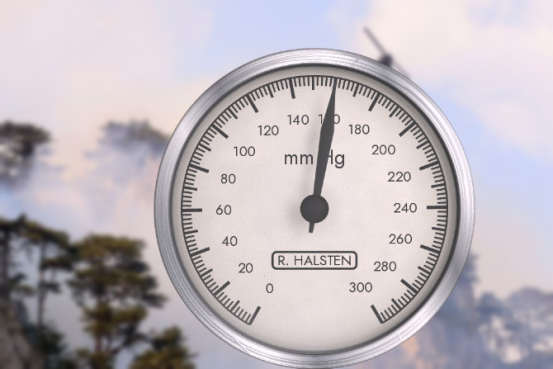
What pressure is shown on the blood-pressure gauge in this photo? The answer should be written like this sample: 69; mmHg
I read 160; mmHg
